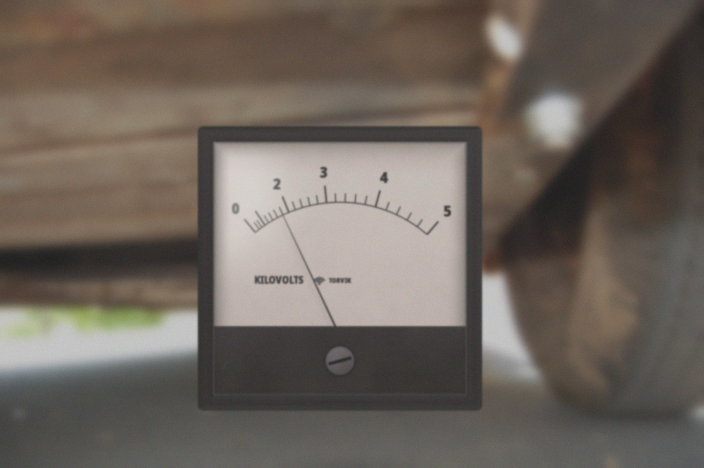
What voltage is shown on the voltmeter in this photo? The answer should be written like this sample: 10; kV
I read 1.8; kV
